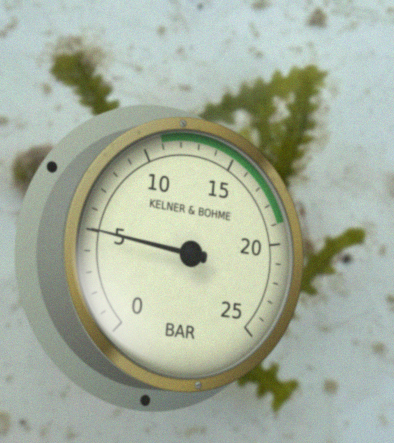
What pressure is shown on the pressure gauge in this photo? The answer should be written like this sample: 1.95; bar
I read 5; bar
